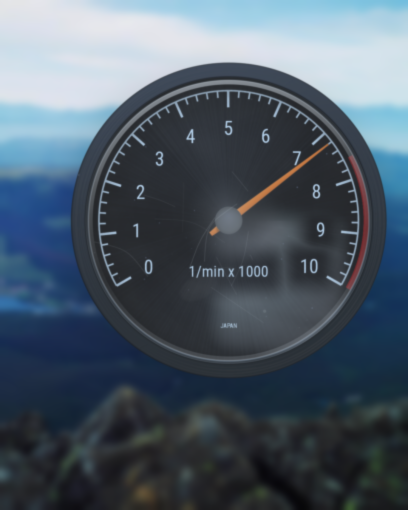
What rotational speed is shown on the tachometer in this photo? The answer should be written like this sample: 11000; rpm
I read 7200; rpm
